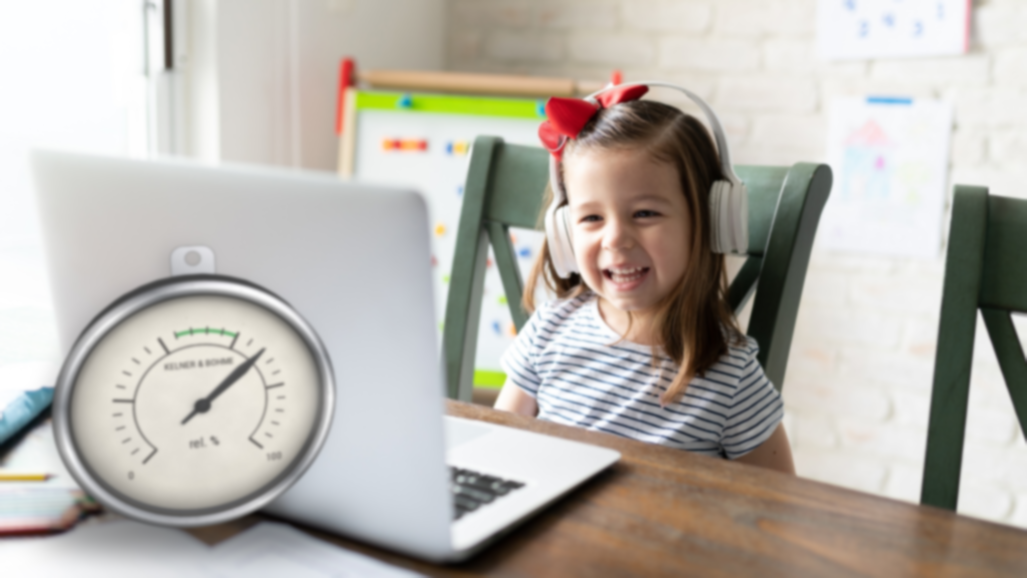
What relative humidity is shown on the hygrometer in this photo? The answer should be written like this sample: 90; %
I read 68; %
